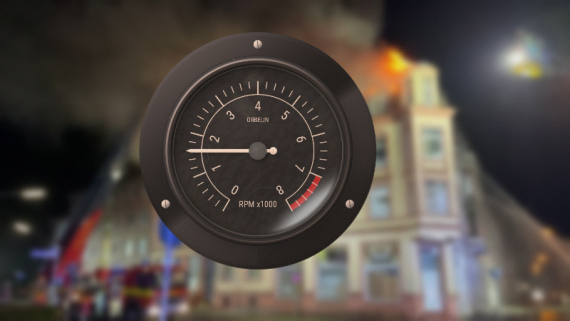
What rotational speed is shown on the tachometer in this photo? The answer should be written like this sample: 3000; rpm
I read 1600; rpm
